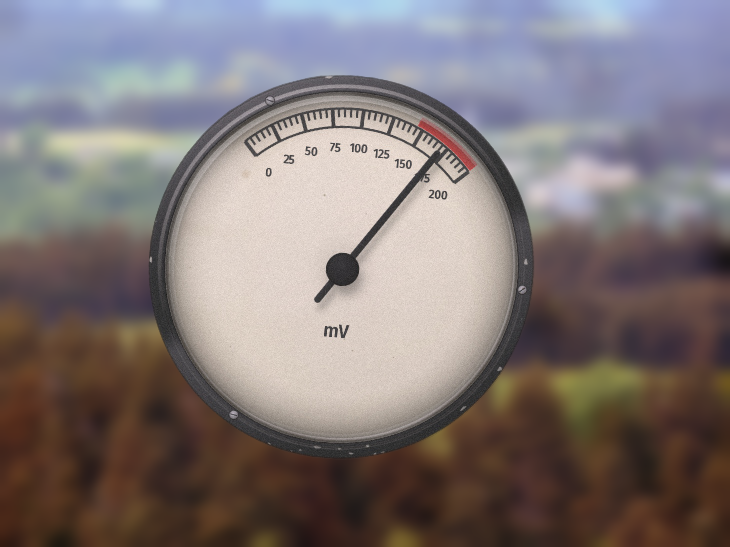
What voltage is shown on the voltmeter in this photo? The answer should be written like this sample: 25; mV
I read 170; mV
